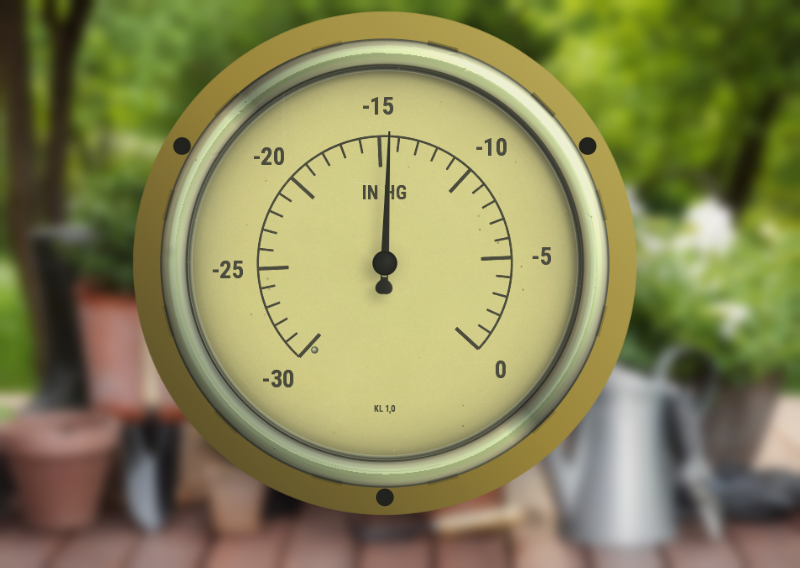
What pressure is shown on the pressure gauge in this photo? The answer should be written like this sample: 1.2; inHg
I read -14.5; inHg
